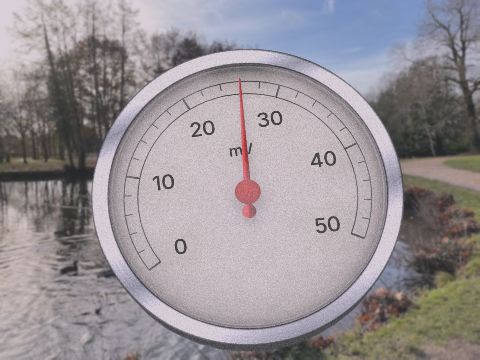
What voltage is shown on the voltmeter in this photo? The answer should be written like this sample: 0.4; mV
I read 26; mV
